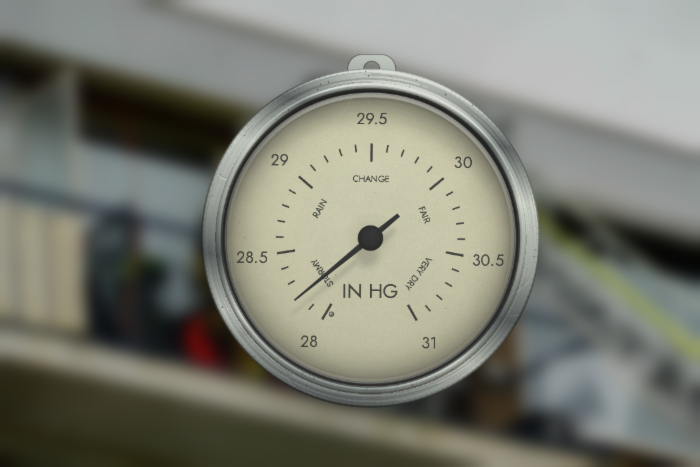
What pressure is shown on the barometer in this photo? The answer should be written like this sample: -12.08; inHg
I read 28.2; inHg
